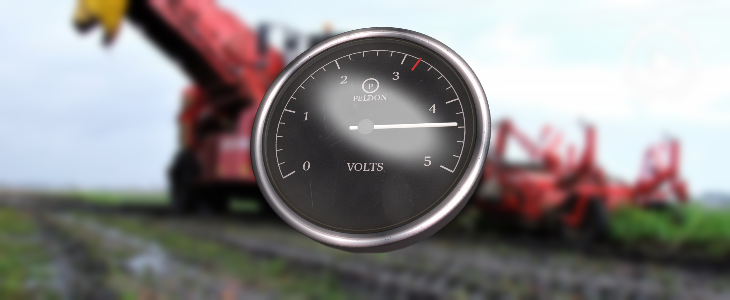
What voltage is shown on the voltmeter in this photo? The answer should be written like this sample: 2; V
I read 4.4; V
